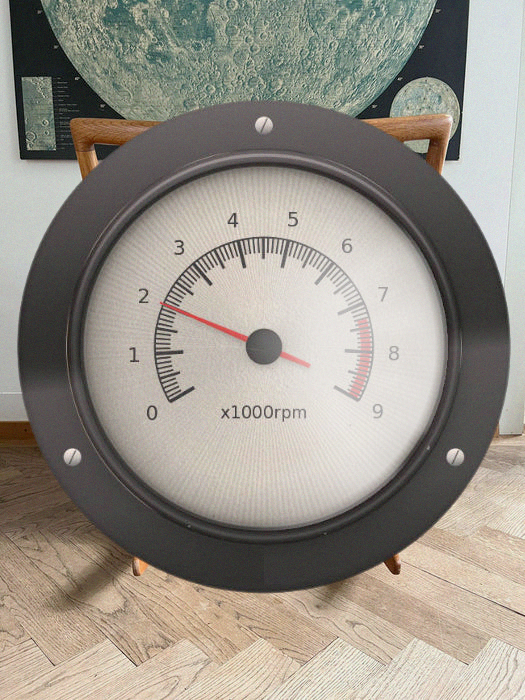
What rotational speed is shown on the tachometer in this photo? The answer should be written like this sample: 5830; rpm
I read 2000; rpm
